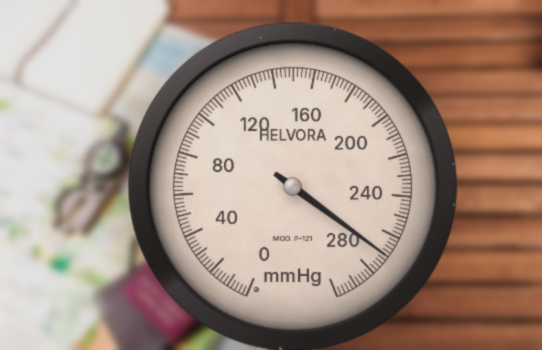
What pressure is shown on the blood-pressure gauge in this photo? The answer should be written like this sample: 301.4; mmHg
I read 270; mmHg
